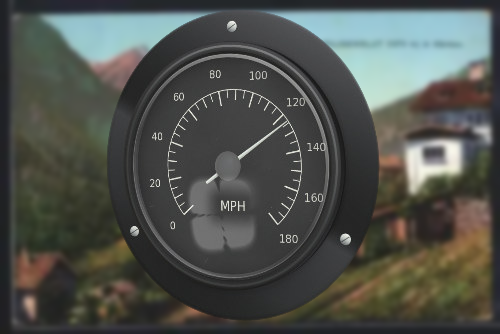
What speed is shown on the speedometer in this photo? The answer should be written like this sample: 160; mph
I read 125; mph
